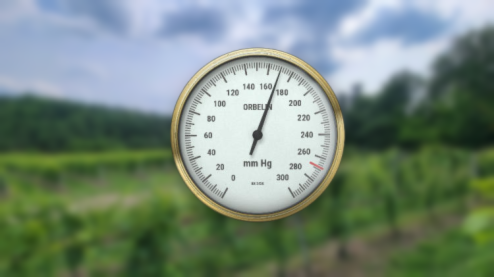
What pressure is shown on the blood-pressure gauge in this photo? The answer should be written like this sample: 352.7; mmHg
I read 170; mmHg
